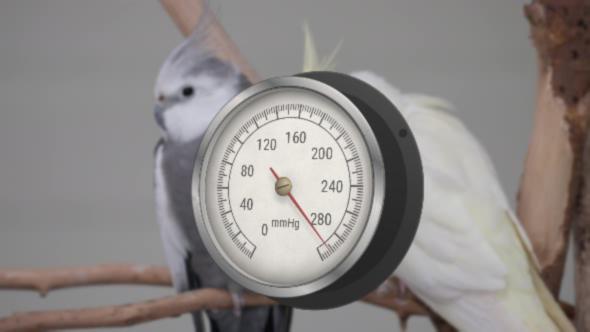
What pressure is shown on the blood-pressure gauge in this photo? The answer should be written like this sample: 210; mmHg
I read 290; mmHg
